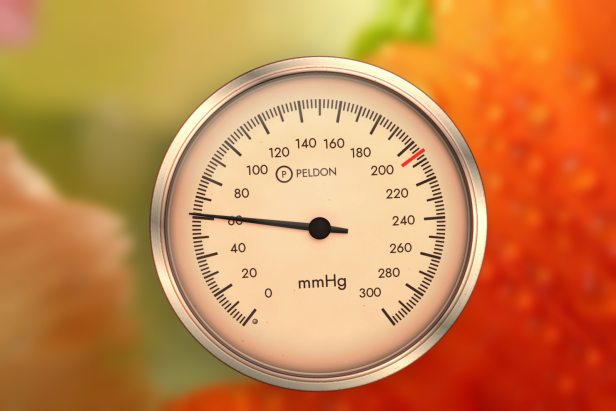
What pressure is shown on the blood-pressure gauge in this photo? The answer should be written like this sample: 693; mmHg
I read 62; mmHg
